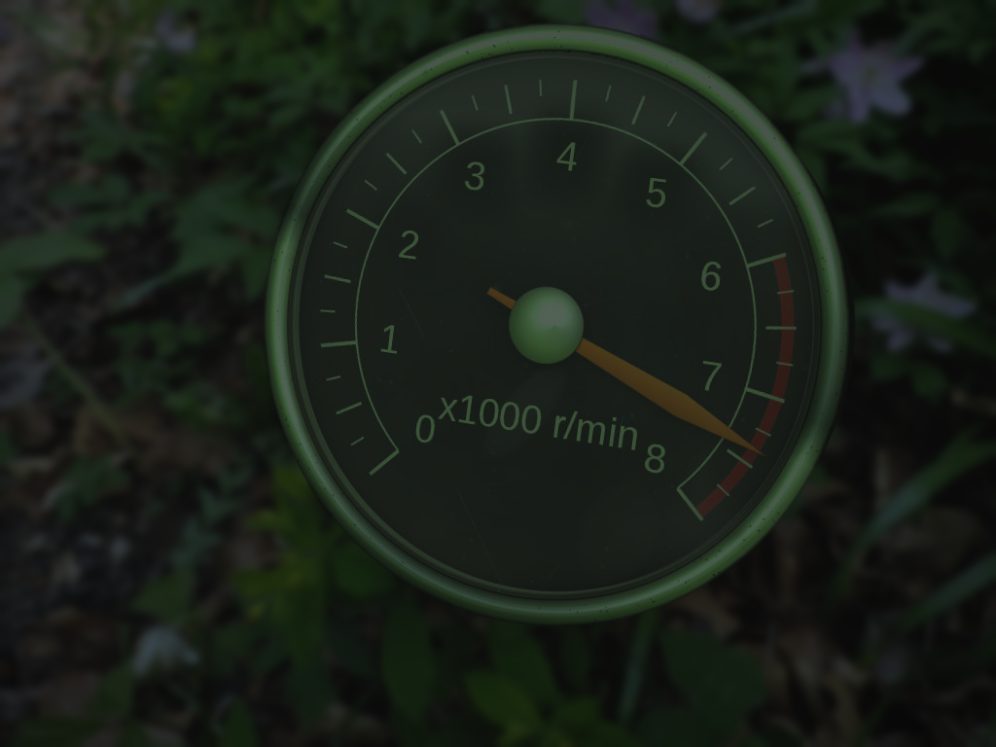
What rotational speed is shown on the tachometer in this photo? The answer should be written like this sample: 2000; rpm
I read 7375; rpm
